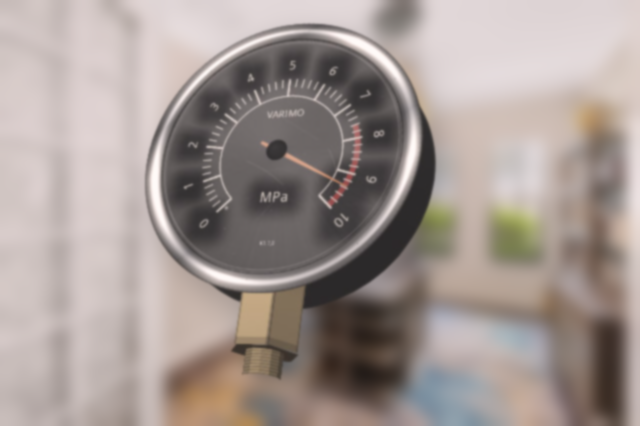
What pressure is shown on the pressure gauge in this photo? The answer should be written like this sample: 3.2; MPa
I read 9.4; MPa
